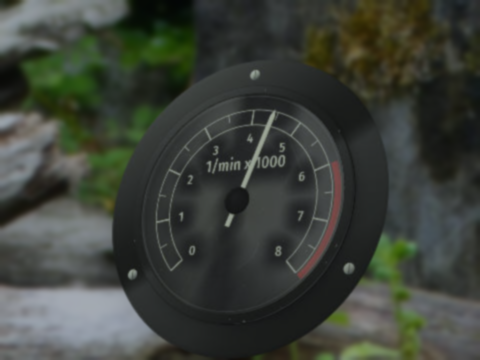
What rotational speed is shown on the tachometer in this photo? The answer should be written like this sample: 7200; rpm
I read 4500; rpm
